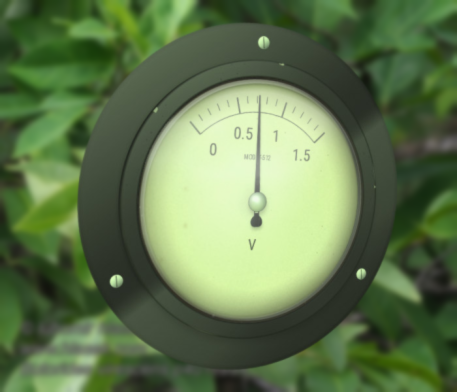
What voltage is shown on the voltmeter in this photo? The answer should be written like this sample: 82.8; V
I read 0.7; V
